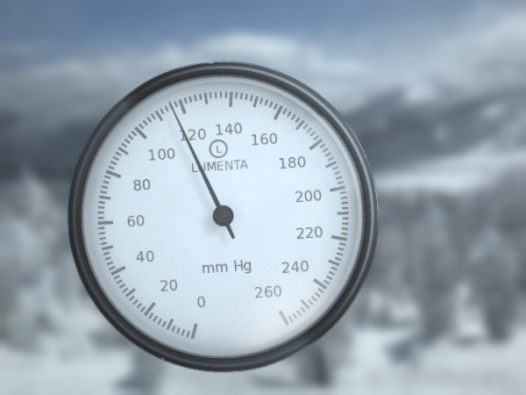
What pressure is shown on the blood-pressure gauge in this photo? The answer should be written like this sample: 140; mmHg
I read 116; mmHg
